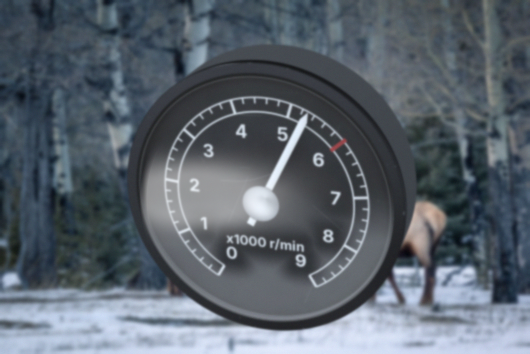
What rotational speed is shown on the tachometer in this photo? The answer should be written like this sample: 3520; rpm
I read 5300; rpm
